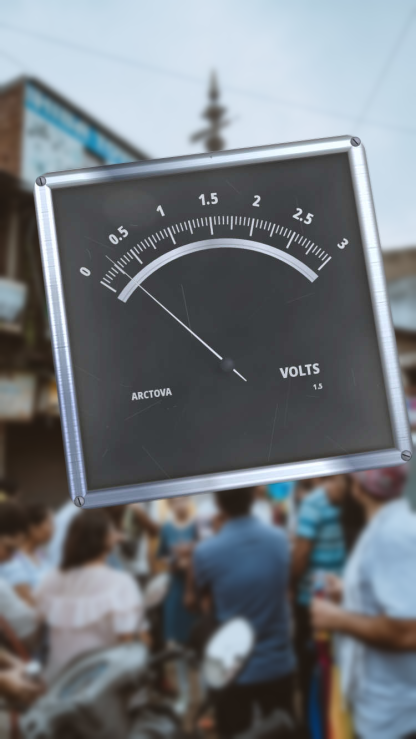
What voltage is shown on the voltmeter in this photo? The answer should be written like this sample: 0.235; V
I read 0.25; V
